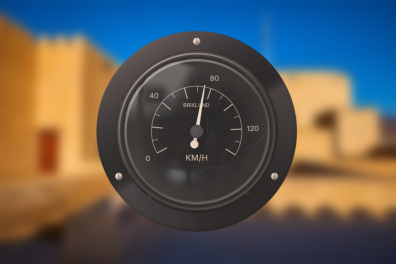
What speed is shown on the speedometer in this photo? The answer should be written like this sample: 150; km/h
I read 75; km/h
